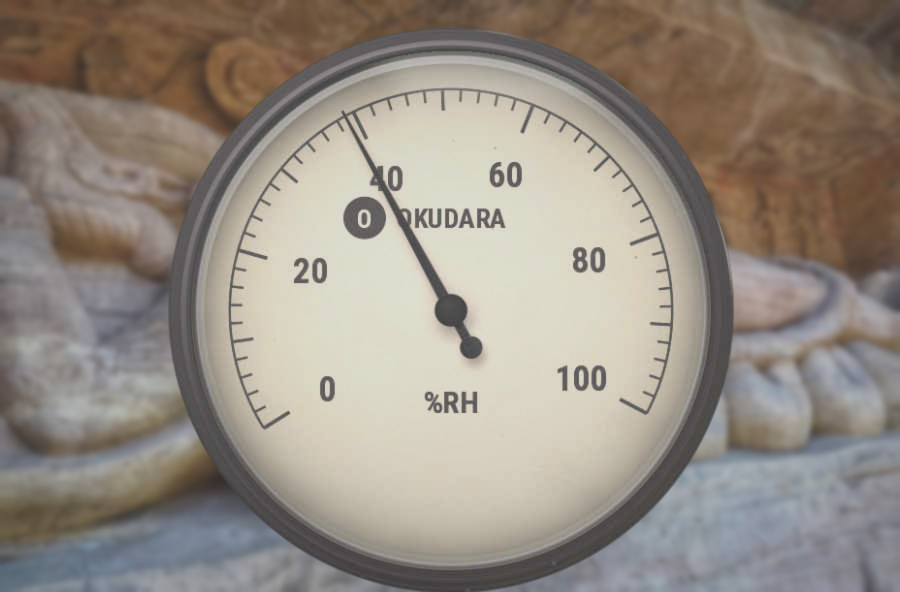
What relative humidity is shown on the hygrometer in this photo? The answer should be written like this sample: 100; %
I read 39; %
